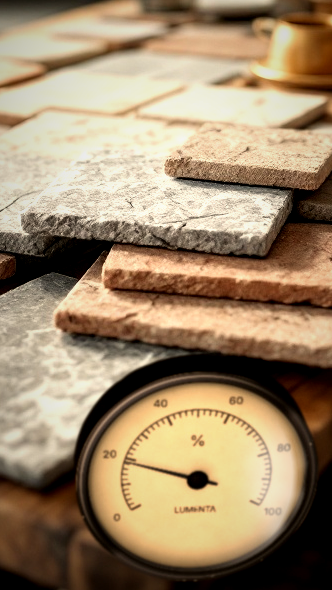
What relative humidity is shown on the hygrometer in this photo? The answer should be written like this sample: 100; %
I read 20; %
